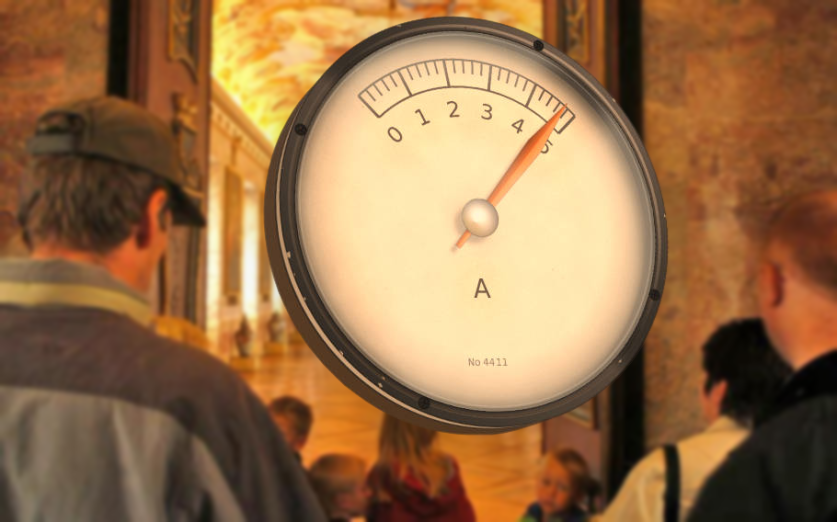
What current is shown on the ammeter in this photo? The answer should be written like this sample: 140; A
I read 4.7; A
